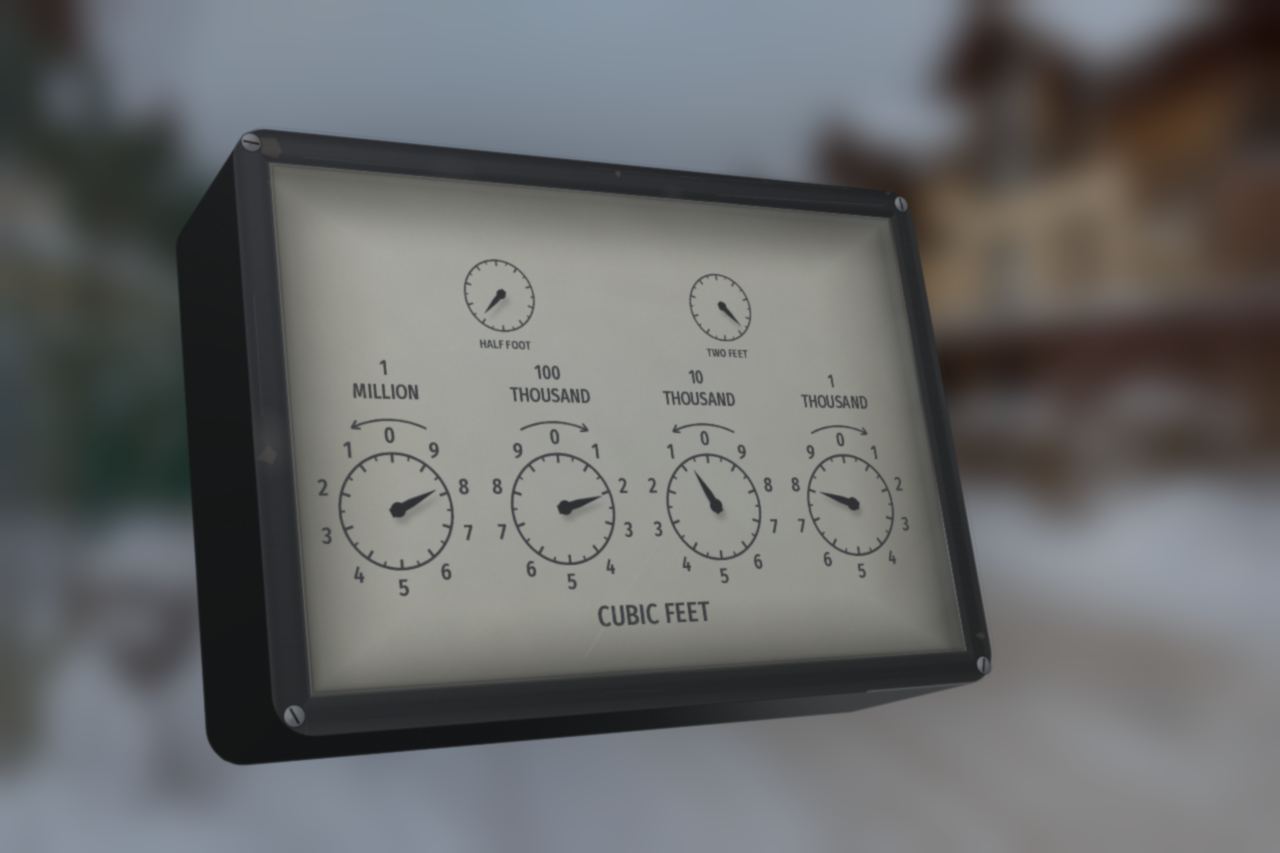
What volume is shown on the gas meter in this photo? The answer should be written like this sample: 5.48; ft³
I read 820800; ft³
